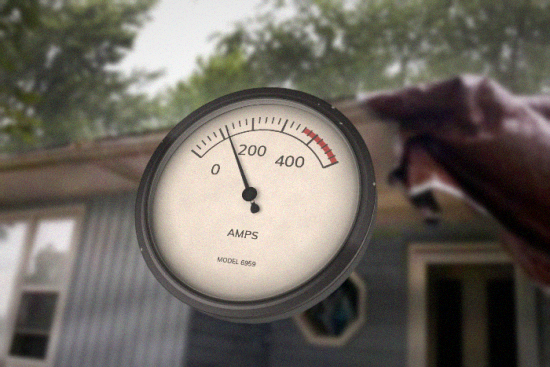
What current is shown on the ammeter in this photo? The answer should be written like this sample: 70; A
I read 120; A
